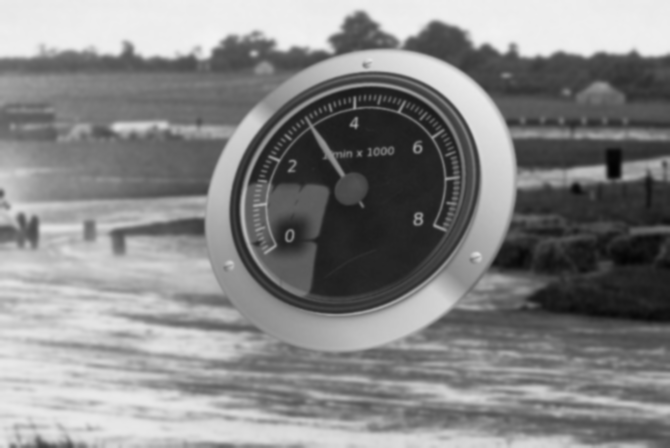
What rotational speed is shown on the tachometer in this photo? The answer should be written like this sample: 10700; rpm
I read 3000; rpm
